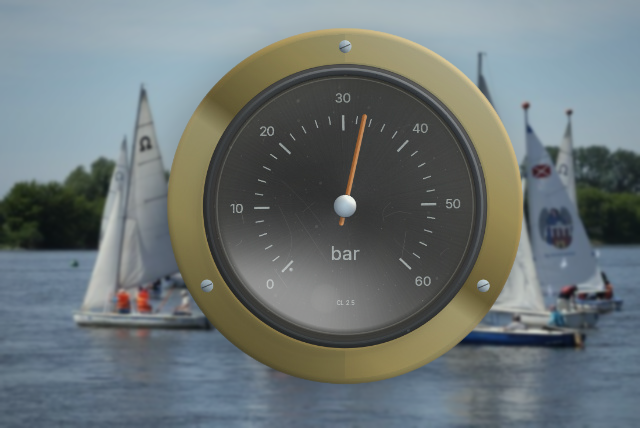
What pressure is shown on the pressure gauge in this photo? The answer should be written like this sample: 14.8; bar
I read 33; bar
